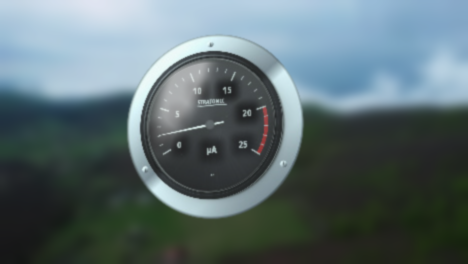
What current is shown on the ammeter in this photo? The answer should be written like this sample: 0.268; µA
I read 2; µA
